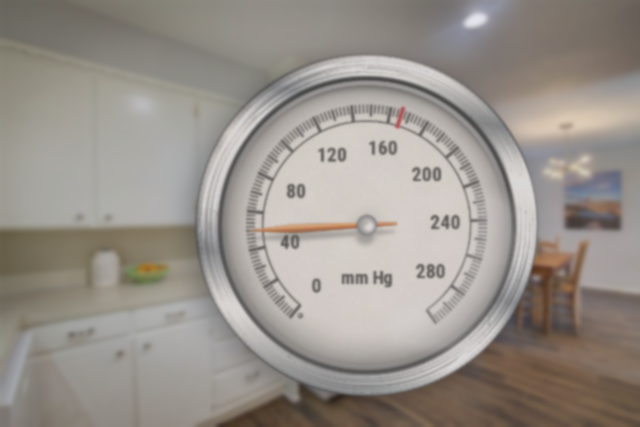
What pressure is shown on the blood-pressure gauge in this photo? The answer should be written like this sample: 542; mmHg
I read 50; mmHg
